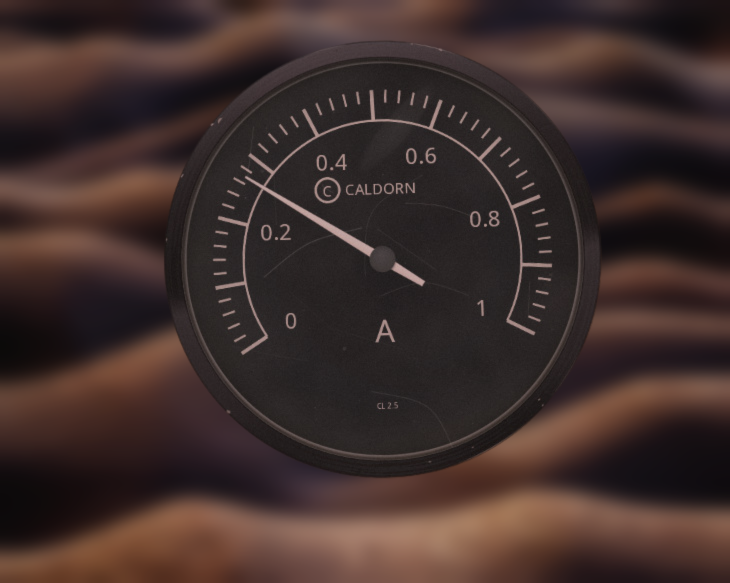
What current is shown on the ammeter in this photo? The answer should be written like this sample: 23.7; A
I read 0.27; A
